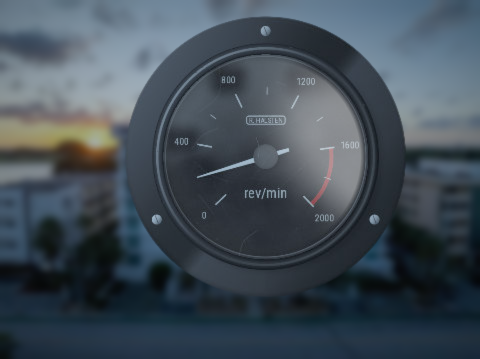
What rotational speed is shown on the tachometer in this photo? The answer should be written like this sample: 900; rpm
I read 200; rpm
